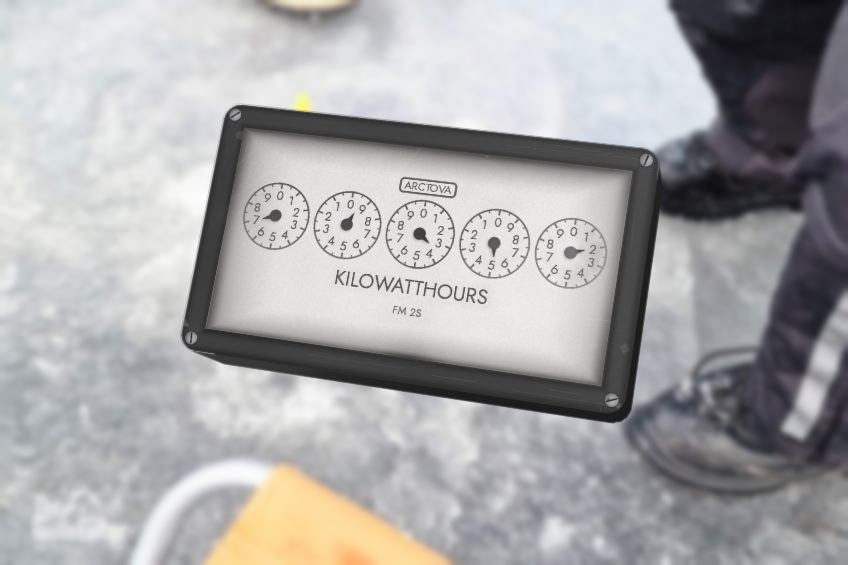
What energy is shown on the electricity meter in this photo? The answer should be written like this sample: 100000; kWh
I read 69352; kWh
